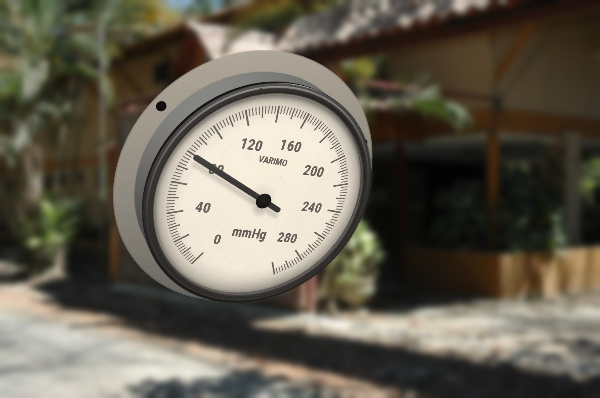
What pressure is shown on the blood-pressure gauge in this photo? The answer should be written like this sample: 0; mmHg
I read 80; mmHg
